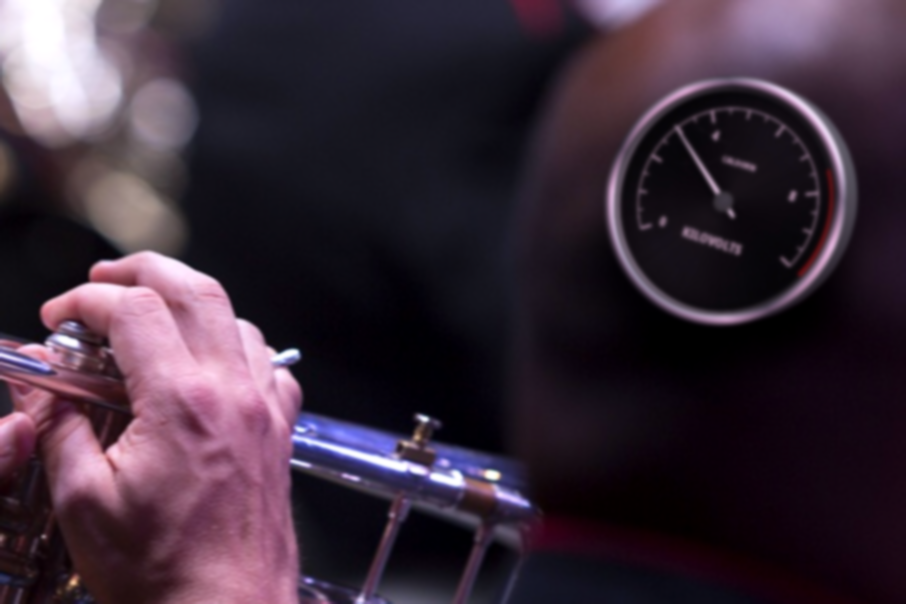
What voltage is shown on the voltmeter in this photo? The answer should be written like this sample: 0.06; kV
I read 3; kV
